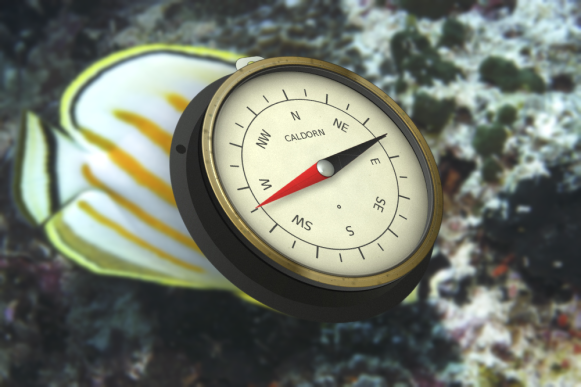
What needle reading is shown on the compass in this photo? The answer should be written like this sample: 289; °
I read 255; °
